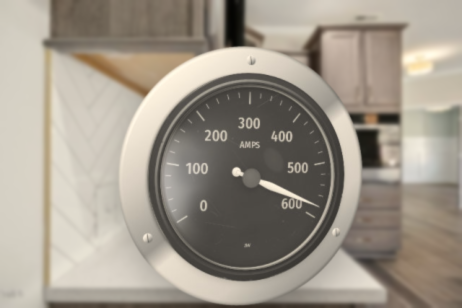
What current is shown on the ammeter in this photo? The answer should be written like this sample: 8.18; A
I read 580; A
